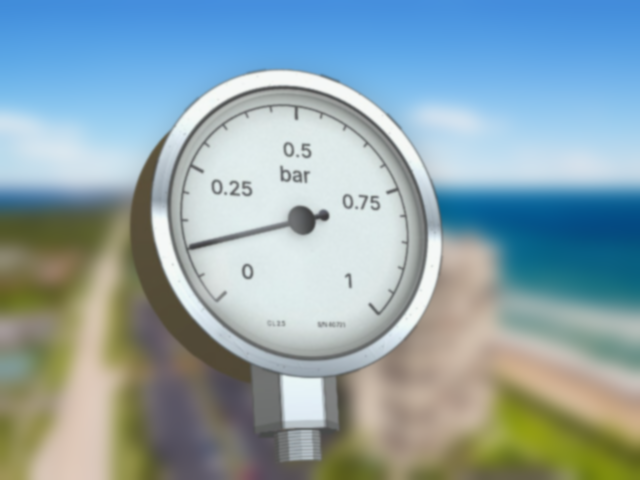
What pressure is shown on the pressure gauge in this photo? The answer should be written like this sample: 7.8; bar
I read 0.1; bar
